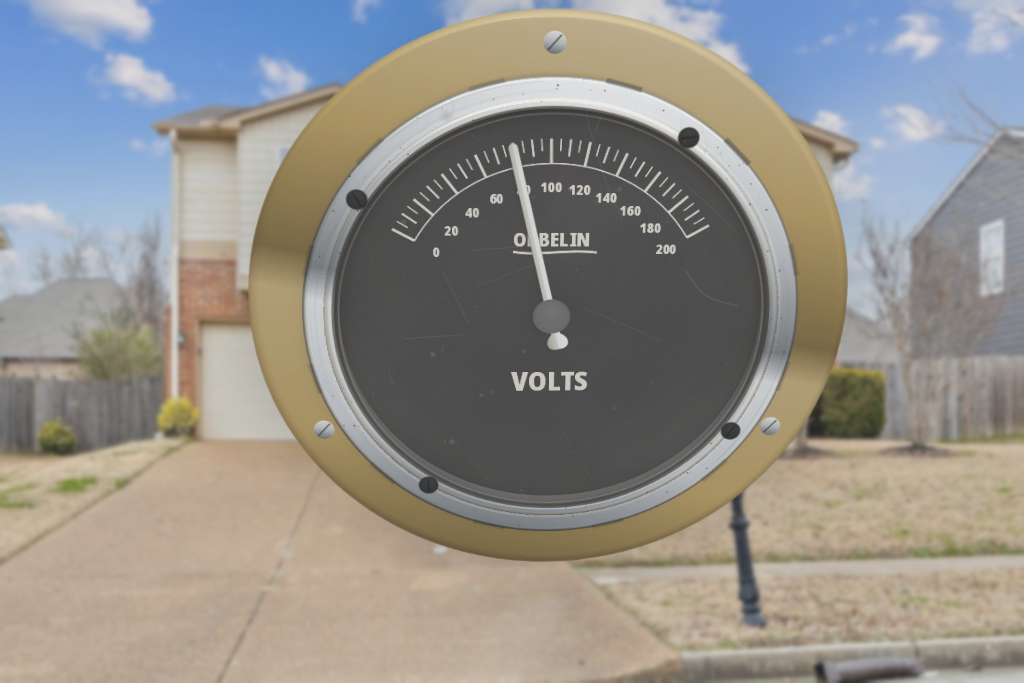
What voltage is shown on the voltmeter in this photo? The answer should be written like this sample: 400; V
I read 80; V
